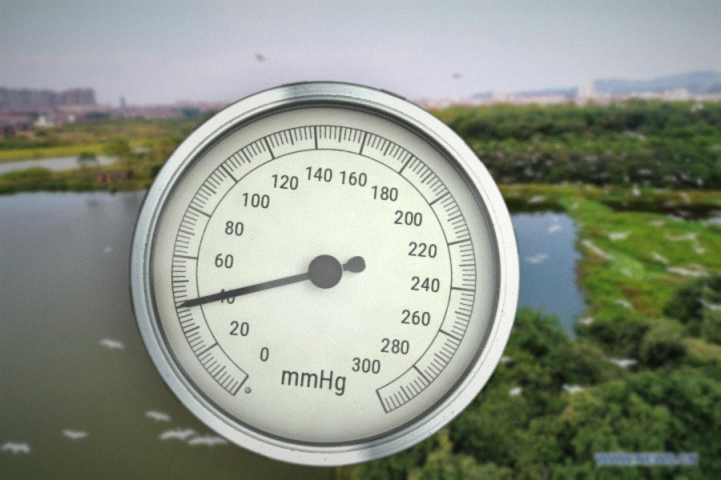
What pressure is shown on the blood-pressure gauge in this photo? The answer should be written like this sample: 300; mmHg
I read 40; mmHg
